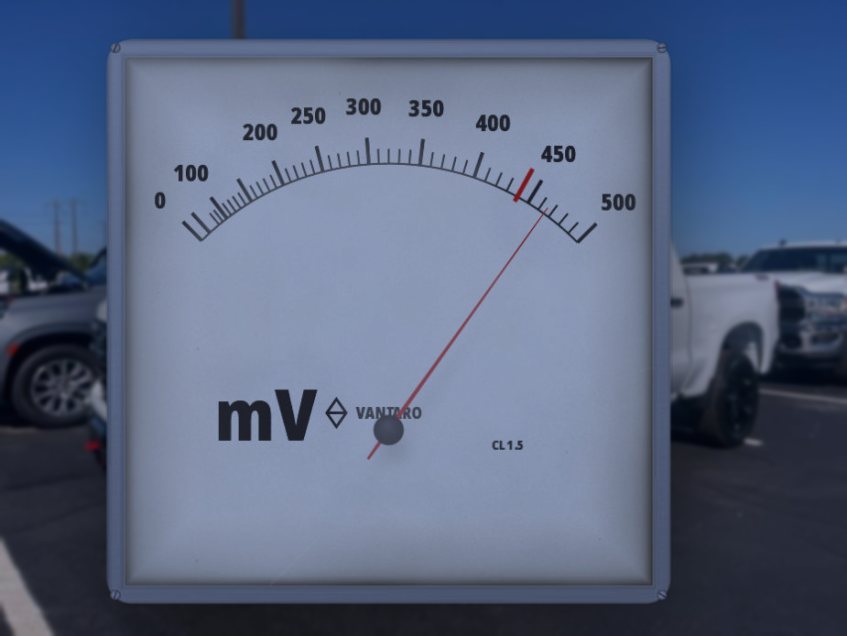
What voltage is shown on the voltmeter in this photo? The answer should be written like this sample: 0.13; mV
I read 465; mV
